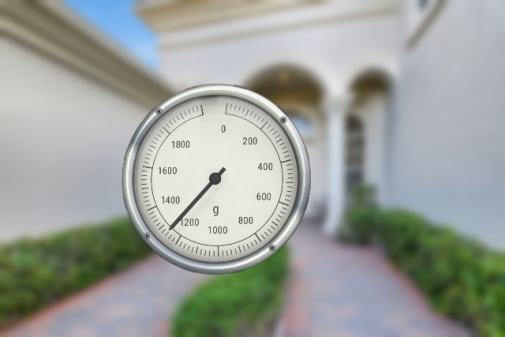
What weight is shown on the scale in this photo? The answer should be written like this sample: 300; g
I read 1260; g
